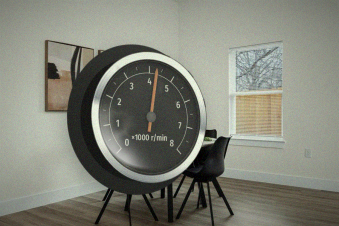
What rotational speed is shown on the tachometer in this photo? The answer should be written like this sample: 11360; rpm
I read 4250; rpm
